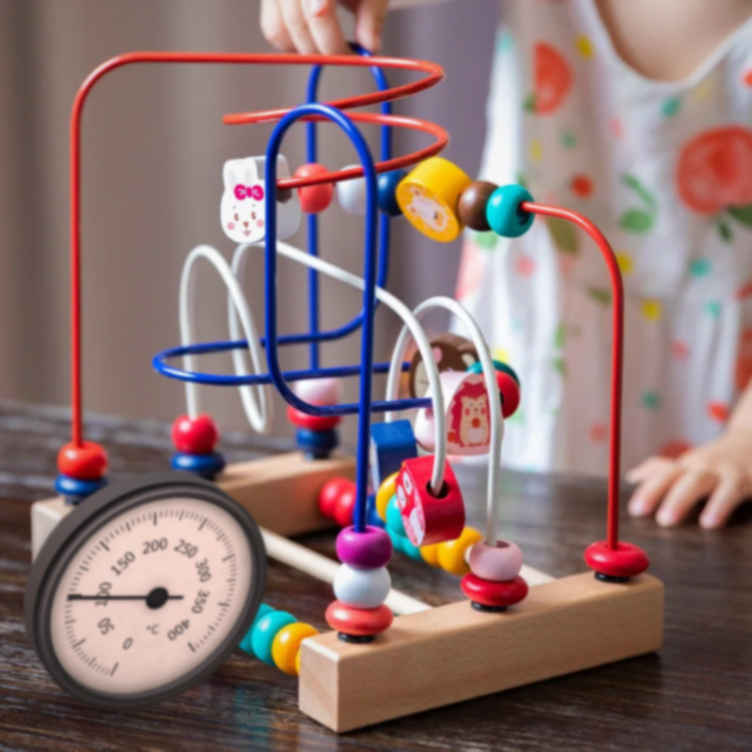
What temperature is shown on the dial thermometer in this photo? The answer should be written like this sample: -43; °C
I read 100; °C
